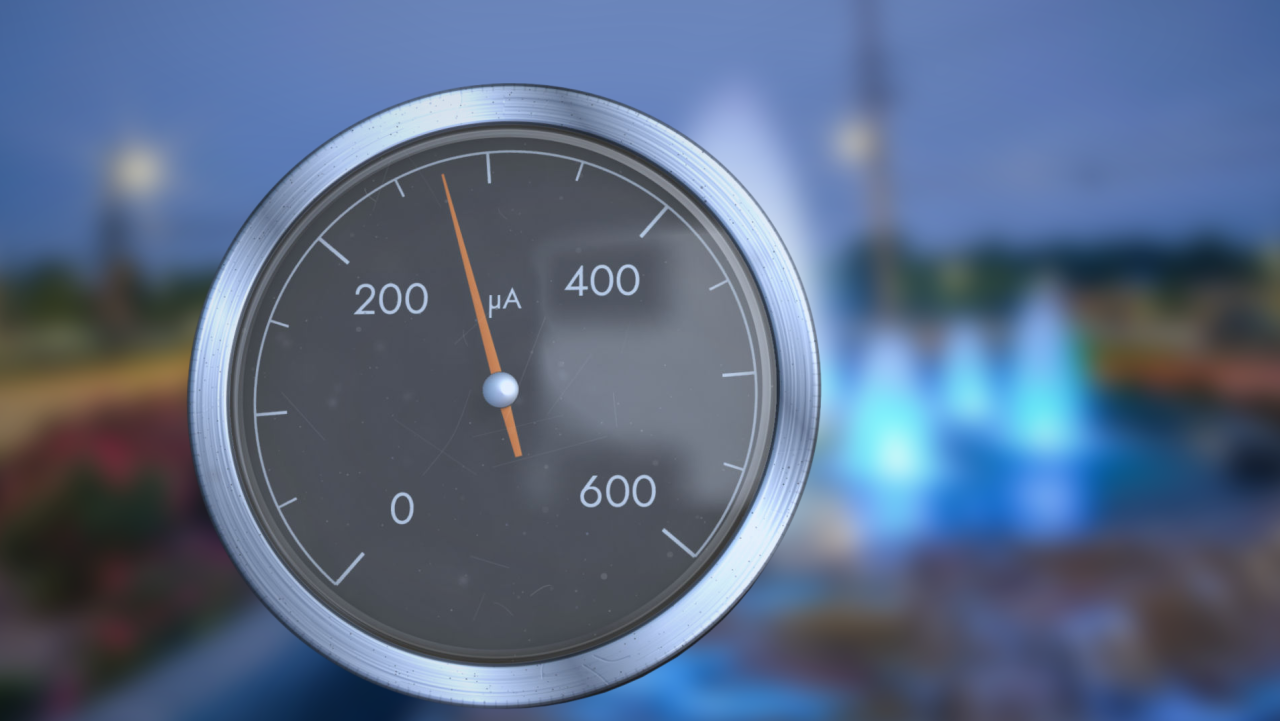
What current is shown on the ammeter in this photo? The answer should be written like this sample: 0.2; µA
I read 275; µA
